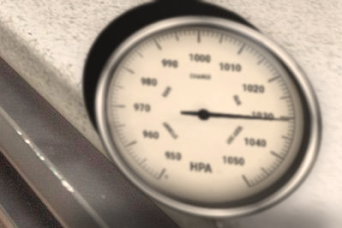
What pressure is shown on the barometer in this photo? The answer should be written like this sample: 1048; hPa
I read 1030; hPa
